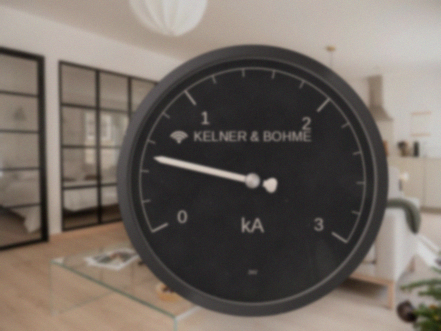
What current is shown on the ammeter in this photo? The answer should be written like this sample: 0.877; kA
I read 0.5; kA
